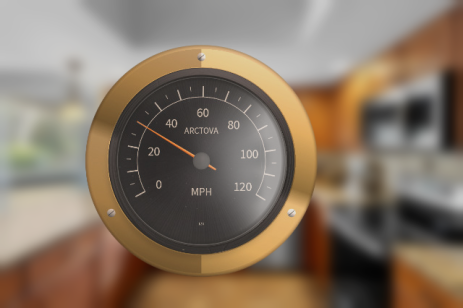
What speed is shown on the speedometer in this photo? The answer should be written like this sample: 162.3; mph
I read 30; mph
